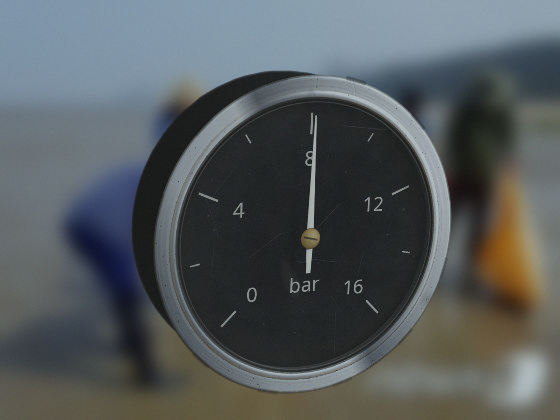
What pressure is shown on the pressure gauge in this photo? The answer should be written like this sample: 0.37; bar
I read 8; bar
